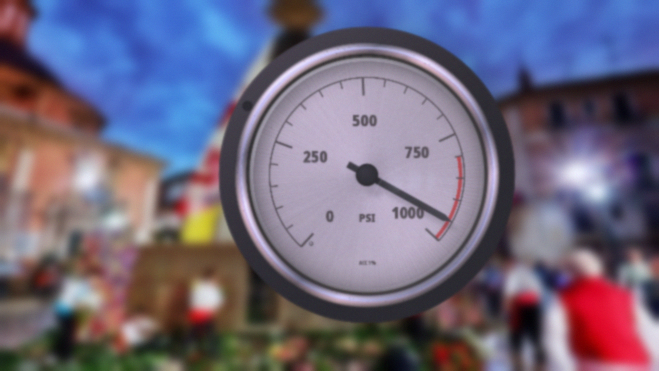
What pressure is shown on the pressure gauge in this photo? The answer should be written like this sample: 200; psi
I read 950; psi
